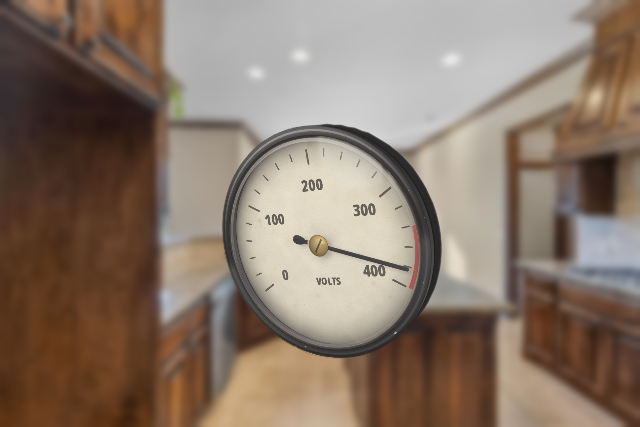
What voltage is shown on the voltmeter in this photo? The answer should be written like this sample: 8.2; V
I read 380; V
